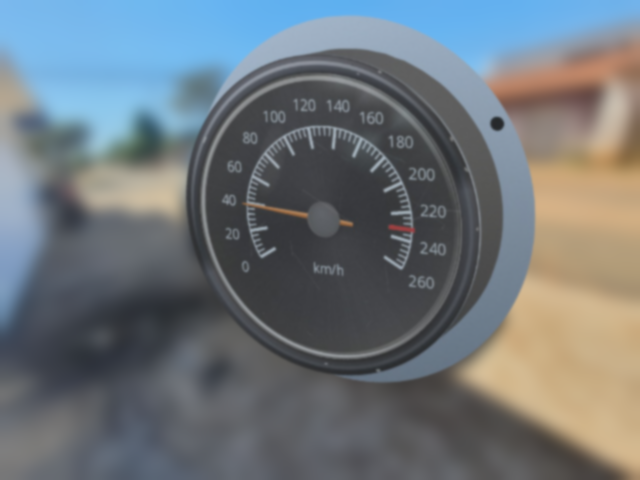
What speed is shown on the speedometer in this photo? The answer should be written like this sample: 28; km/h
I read 40; km/h
